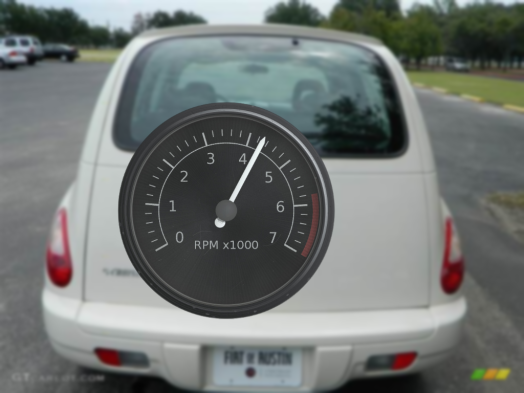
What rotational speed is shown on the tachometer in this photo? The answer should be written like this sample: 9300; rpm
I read 4300; rpm
